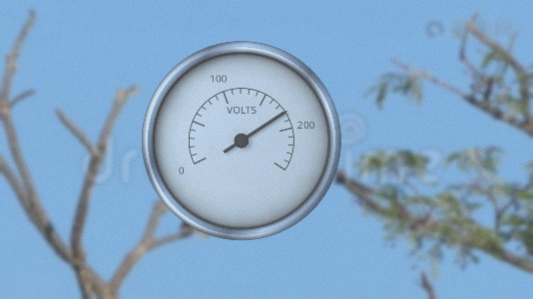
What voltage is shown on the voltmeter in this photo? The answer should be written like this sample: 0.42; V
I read 180; V
